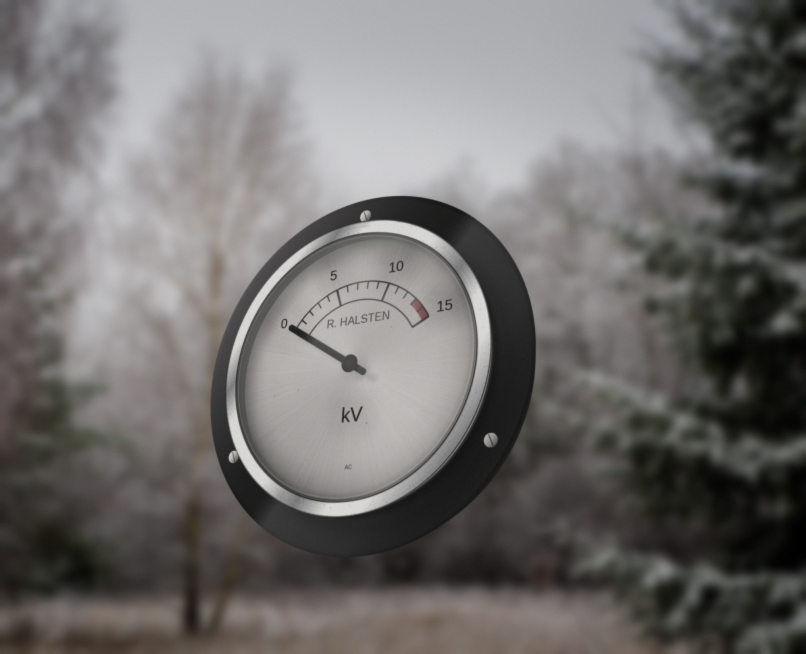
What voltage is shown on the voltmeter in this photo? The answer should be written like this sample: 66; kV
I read 0; kV
